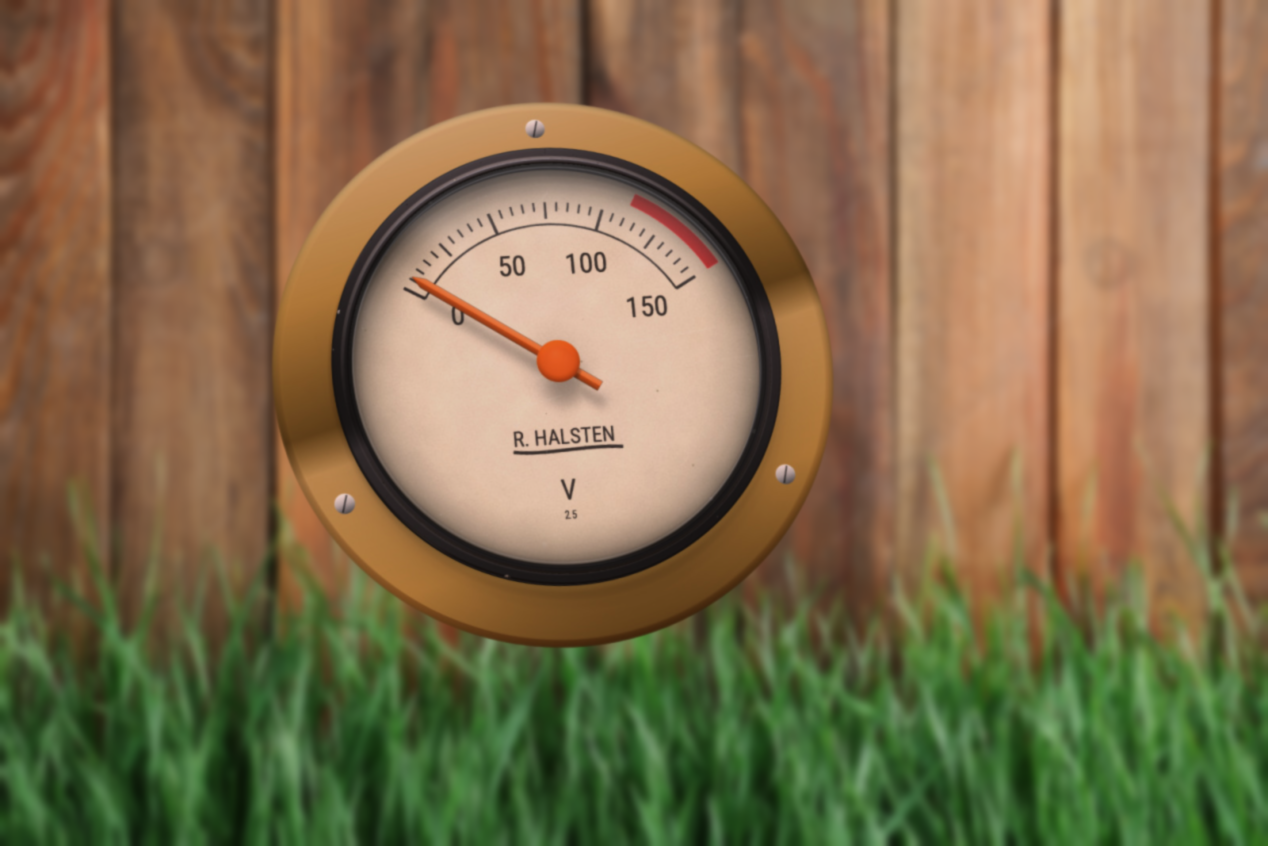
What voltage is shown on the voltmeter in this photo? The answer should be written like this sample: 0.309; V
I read 5; V
